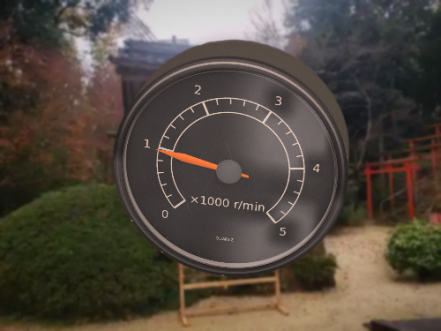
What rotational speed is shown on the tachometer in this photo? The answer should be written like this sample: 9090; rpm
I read 1000; rpm
